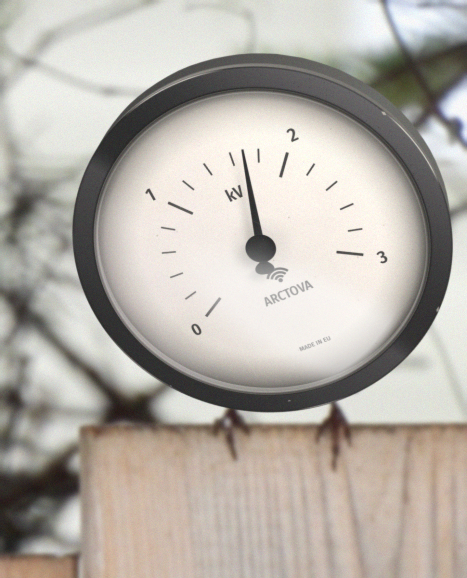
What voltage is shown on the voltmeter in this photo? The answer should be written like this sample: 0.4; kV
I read 1.7; kV
